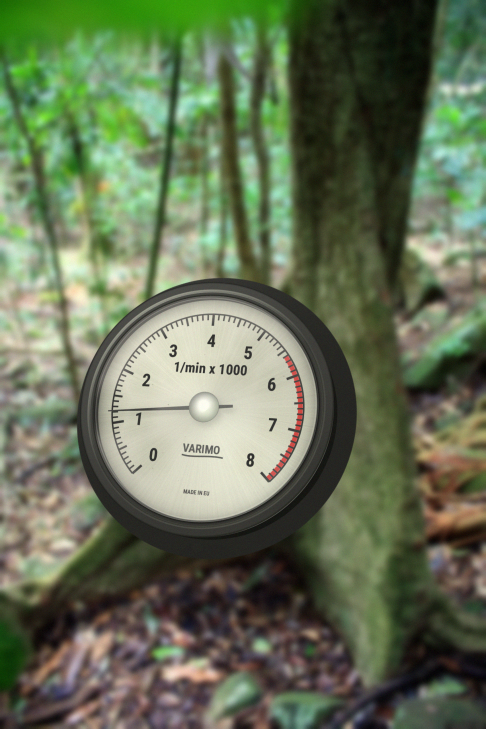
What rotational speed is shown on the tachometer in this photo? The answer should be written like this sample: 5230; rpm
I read 1200; rpm
